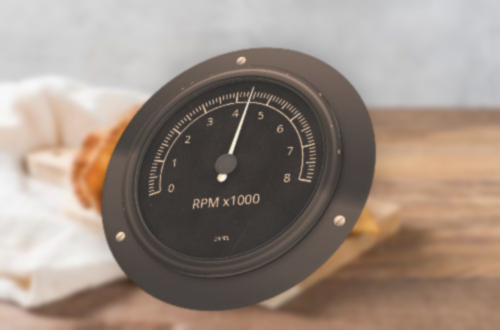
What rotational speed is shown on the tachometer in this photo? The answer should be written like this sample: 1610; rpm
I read 4500; rpm
